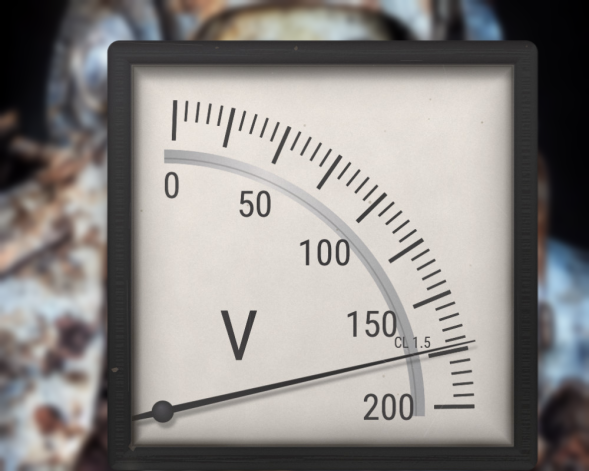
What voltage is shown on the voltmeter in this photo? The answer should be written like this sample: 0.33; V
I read 172.5; V
